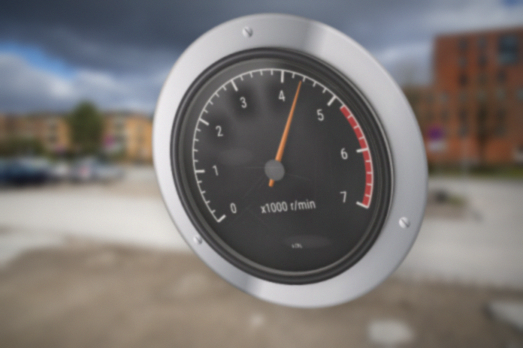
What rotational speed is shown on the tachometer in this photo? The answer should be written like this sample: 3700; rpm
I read 4400; rpm
